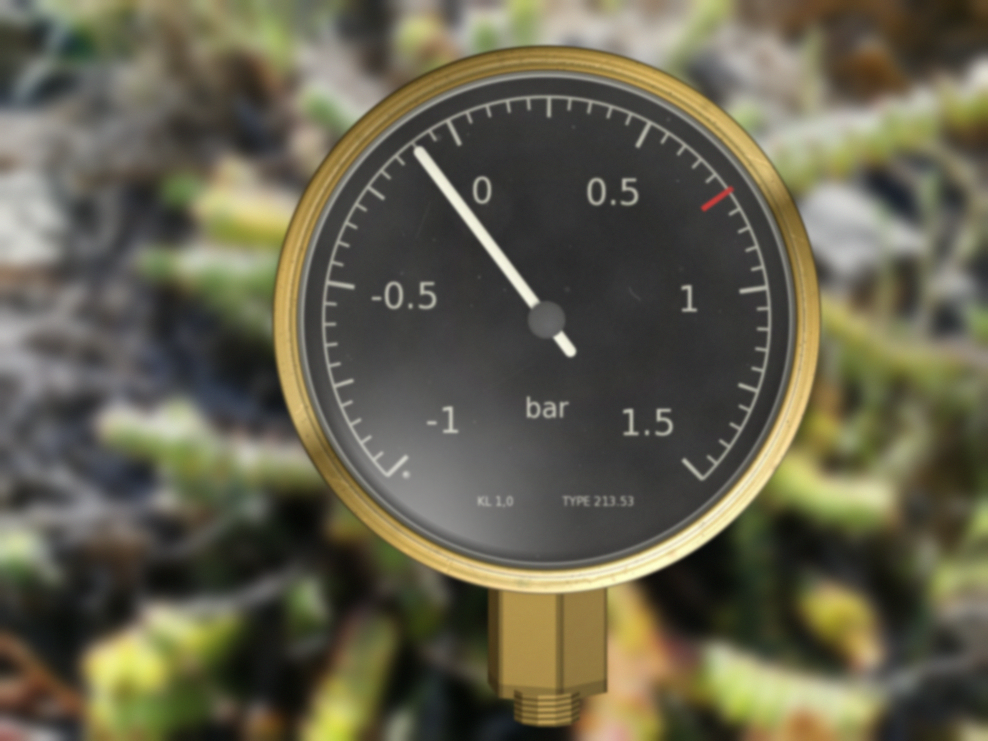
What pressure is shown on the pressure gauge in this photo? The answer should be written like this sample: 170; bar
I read -0.1; bar
